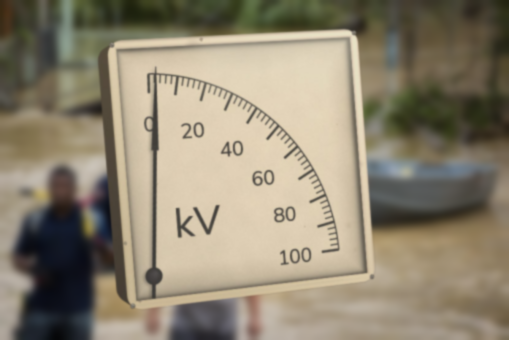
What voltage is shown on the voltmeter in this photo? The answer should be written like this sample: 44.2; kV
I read 2; kV
